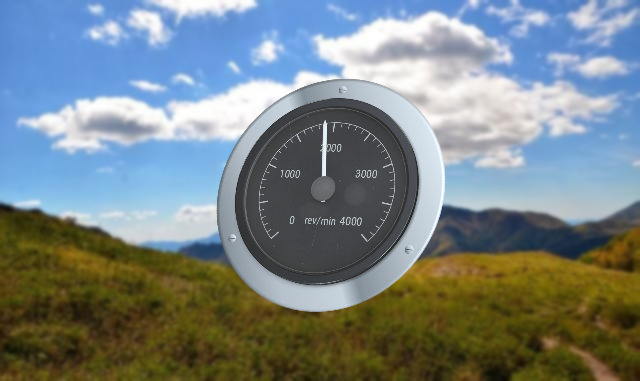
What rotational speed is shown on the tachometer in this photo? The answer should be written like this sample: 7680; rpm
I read 1900; rpm
